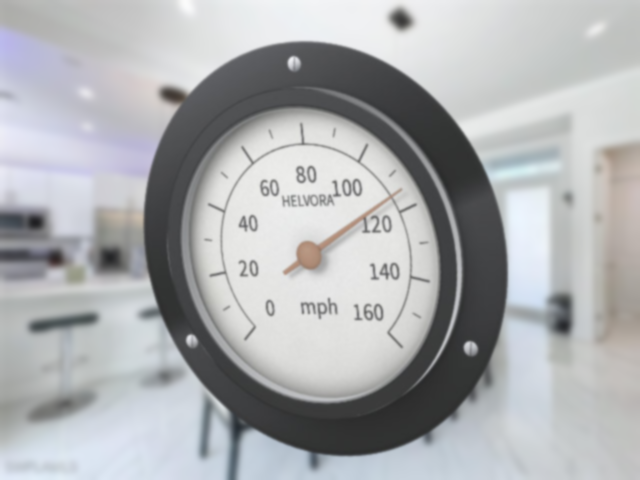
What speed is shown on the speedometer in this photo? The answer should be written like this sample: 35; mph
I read 115; mph
